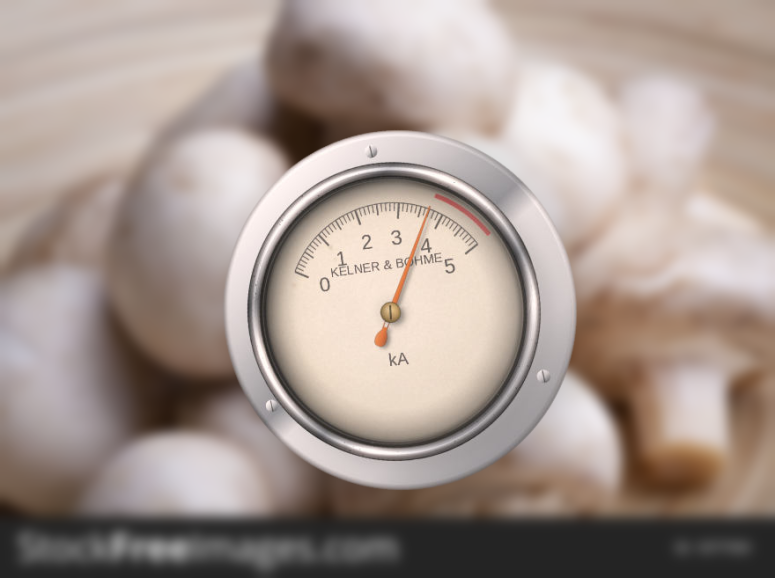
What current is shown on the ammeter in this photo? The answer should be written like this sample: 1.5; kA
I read 3.7; kA
